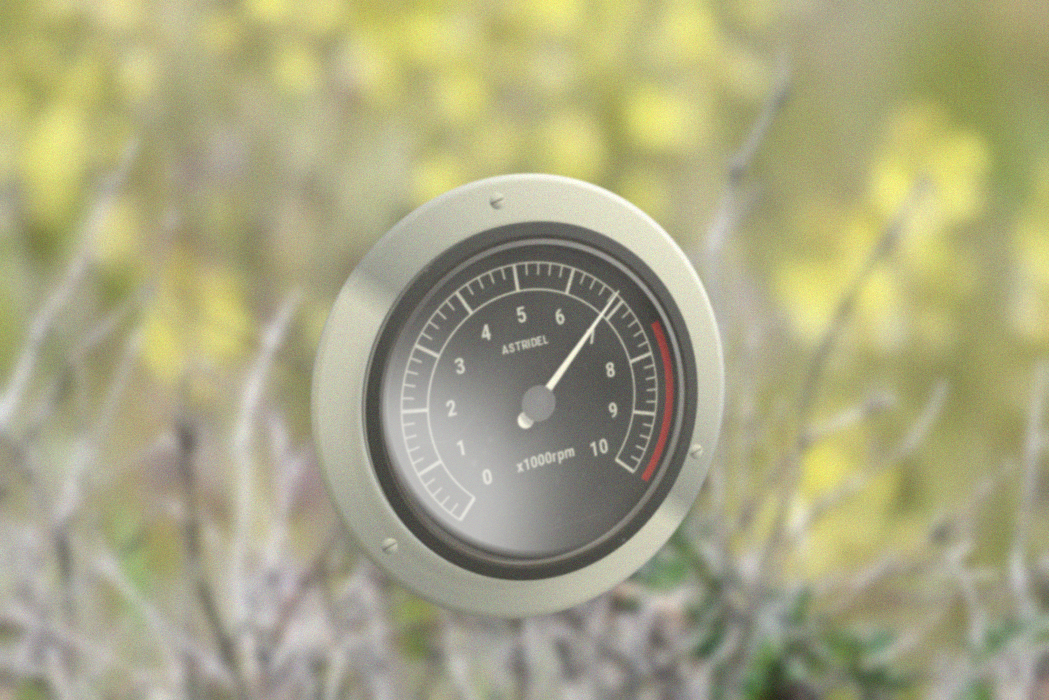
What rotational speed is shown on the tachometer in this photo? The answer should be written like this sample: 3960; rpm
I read 6800; rpm
